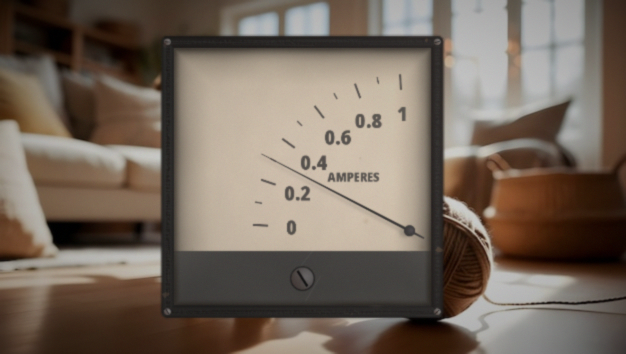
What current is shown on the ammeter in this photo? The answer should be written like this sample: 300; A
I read 0.3; A
